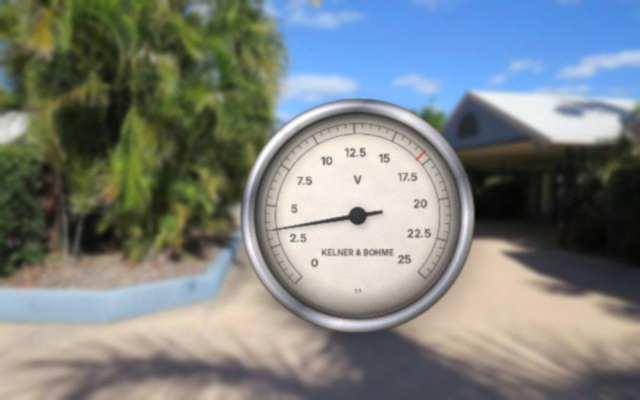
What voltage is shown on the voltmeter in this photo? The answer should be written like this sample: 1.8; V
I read 3.5; V
